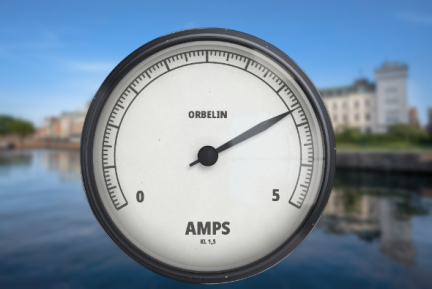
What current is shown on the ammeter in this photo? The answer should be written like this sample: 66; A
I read 3.8; A
